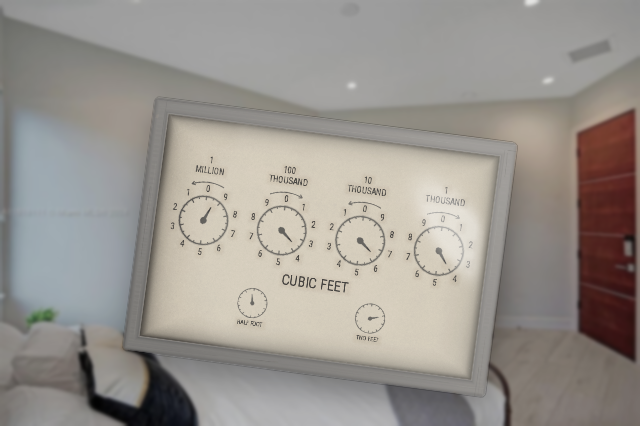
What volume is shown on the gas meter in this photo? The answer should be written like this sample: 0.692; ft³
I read 936400; ft³
